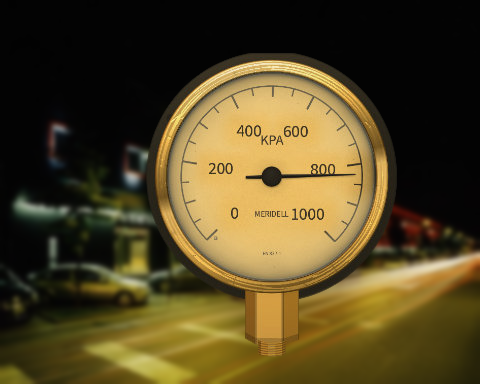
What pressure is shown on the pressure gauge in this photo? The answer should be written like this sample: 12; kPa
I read 825; kPa
